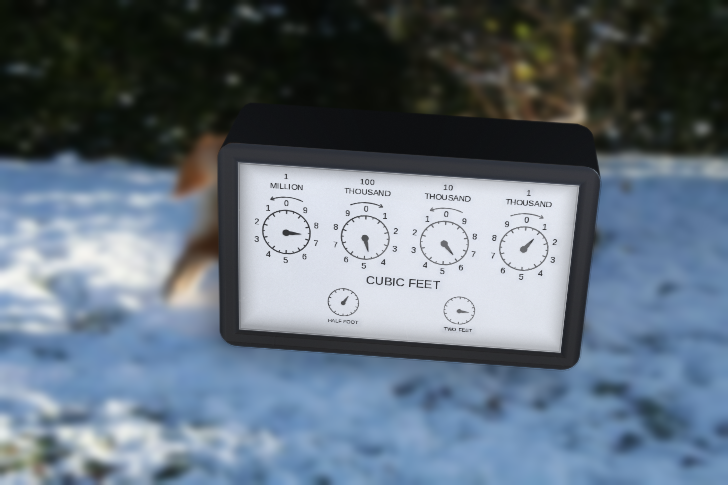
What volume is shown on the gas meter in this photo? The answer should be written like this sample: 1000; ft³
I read 746100; ft³
